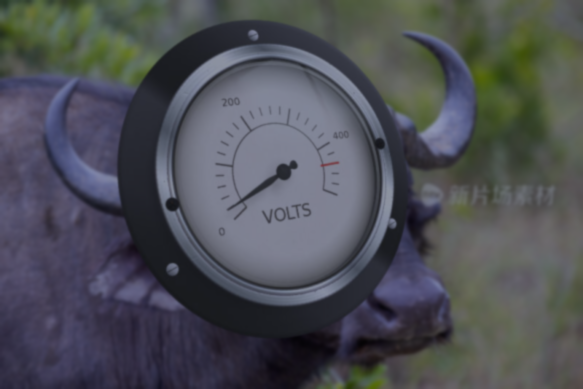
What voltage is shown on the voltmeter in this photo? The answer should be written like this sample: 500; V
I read 20; V
